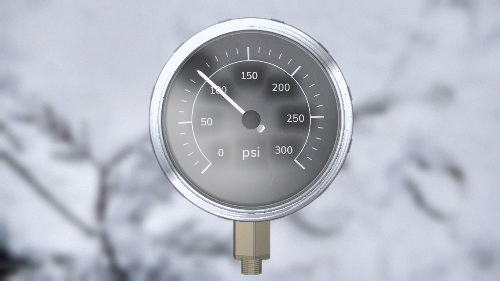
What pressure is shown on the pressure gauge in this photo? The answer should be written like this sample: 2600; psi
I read 100; psi
